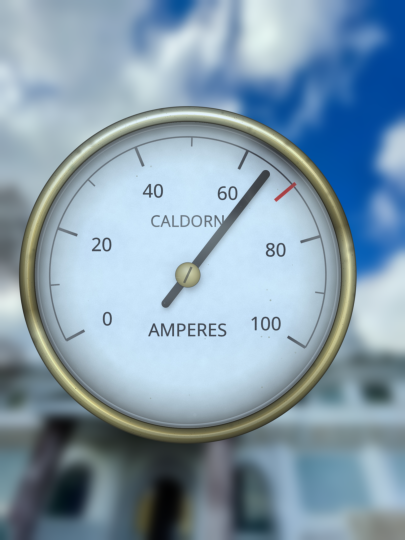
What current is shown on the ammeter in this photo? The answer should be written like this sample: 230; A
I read 65; A
